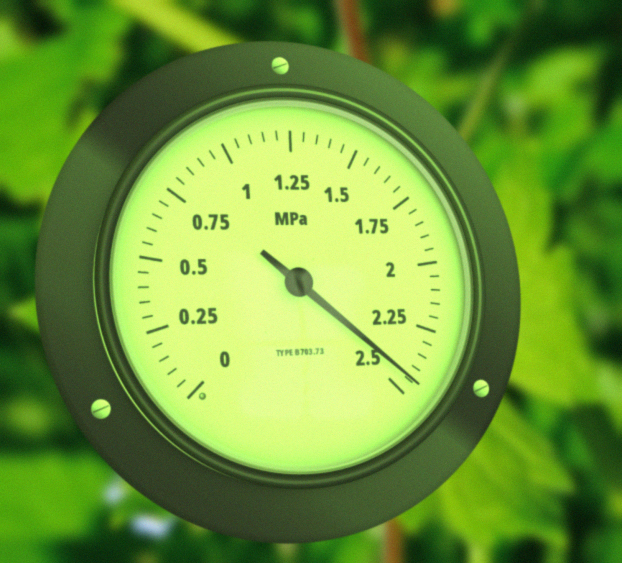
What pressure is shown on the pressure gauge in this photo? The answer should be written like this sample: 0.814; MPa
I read 2.45; MPa
